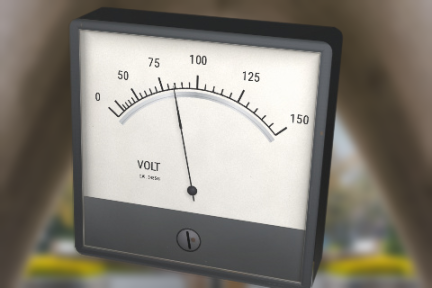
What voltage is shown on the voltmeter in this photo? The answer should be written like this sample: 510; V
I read 85; V
